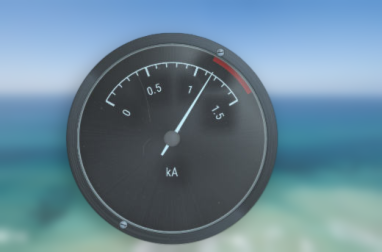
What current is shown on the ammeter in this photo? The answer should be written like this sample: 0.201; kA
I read 1.15; kA
